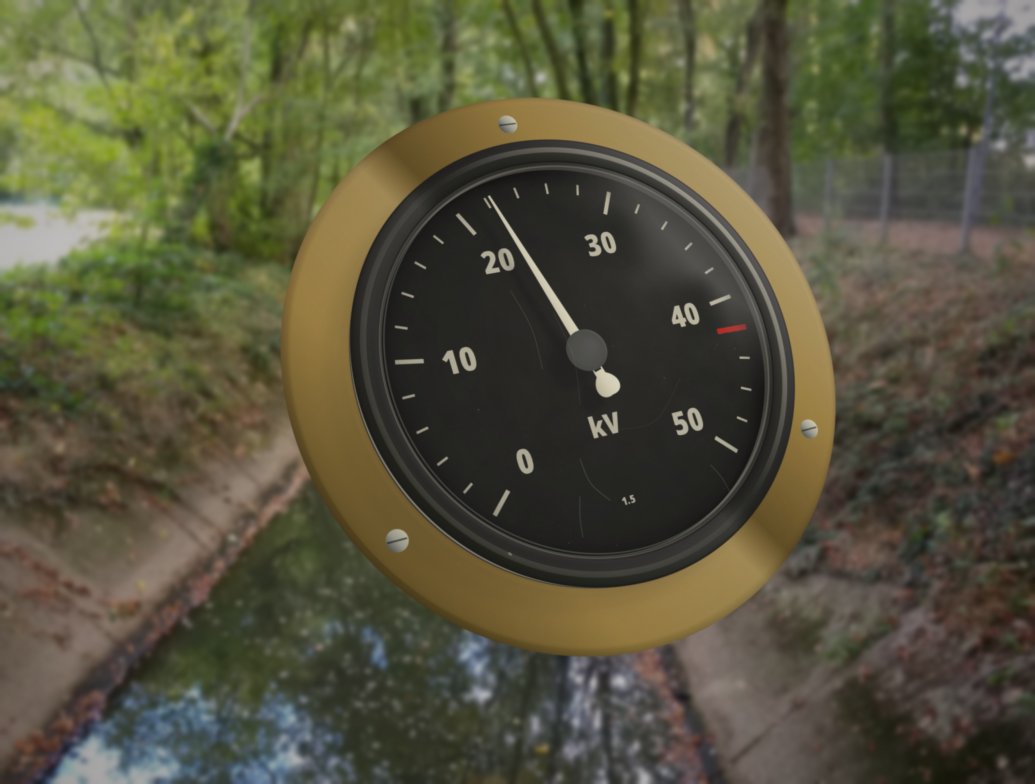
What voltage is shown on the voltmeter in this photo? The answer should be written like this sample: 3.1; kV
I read 22; kV
